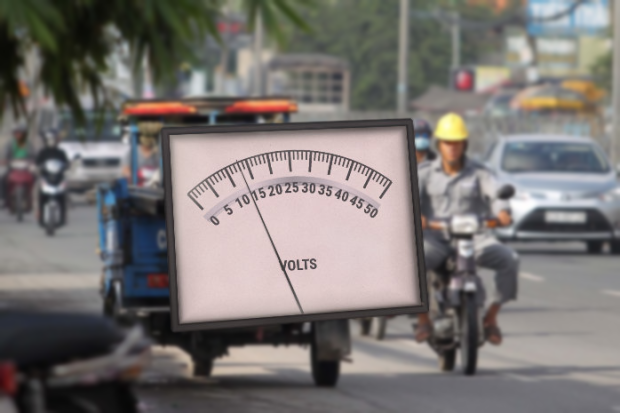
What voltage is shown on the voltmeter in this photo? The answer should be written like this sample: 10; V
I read 13; V
